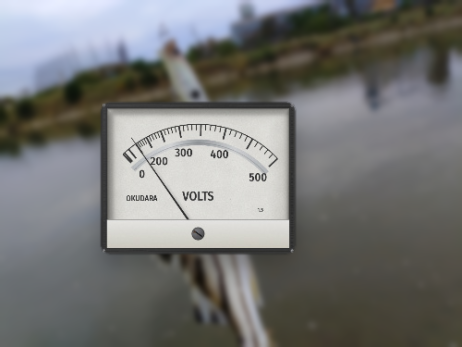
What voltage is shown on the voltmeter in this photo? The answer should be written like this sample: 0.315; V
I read 150; V
